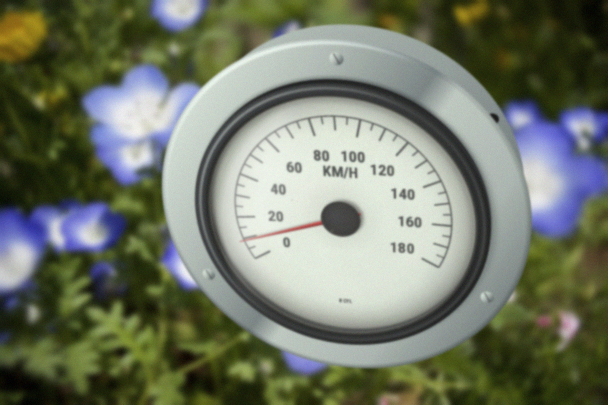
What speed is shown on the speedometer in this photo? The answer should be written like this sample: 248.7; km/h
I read 10; km/h
